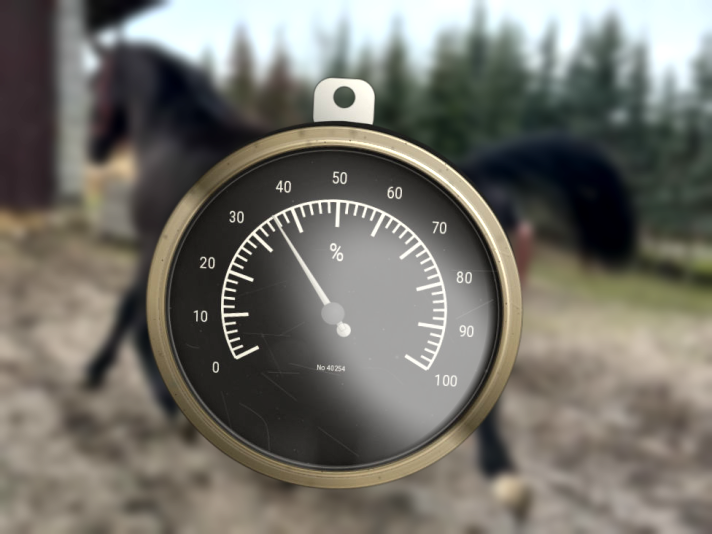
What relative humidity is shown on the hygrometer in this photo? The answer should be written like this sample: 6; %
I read 36; %
